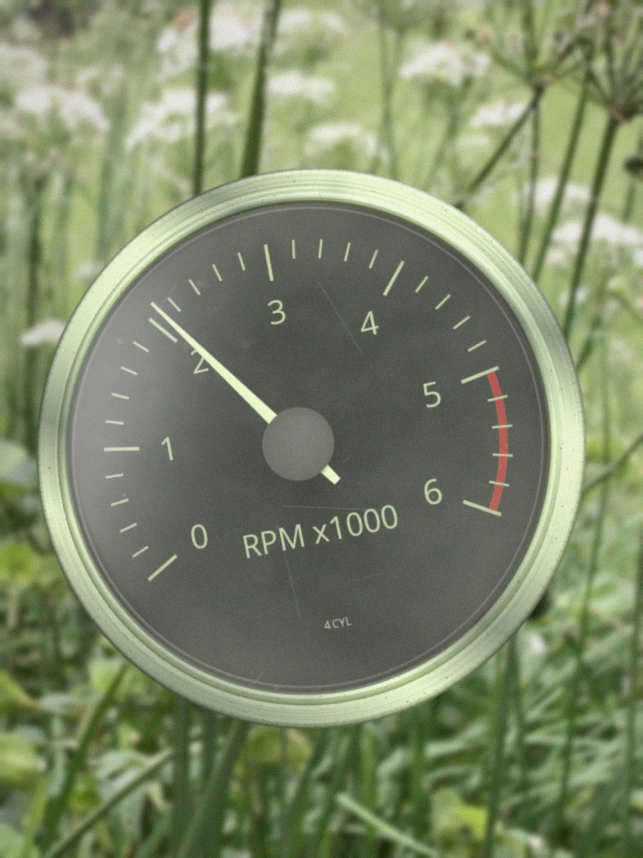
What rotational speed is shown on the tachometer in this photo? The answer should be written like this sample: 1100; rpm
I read 2100; rpm
